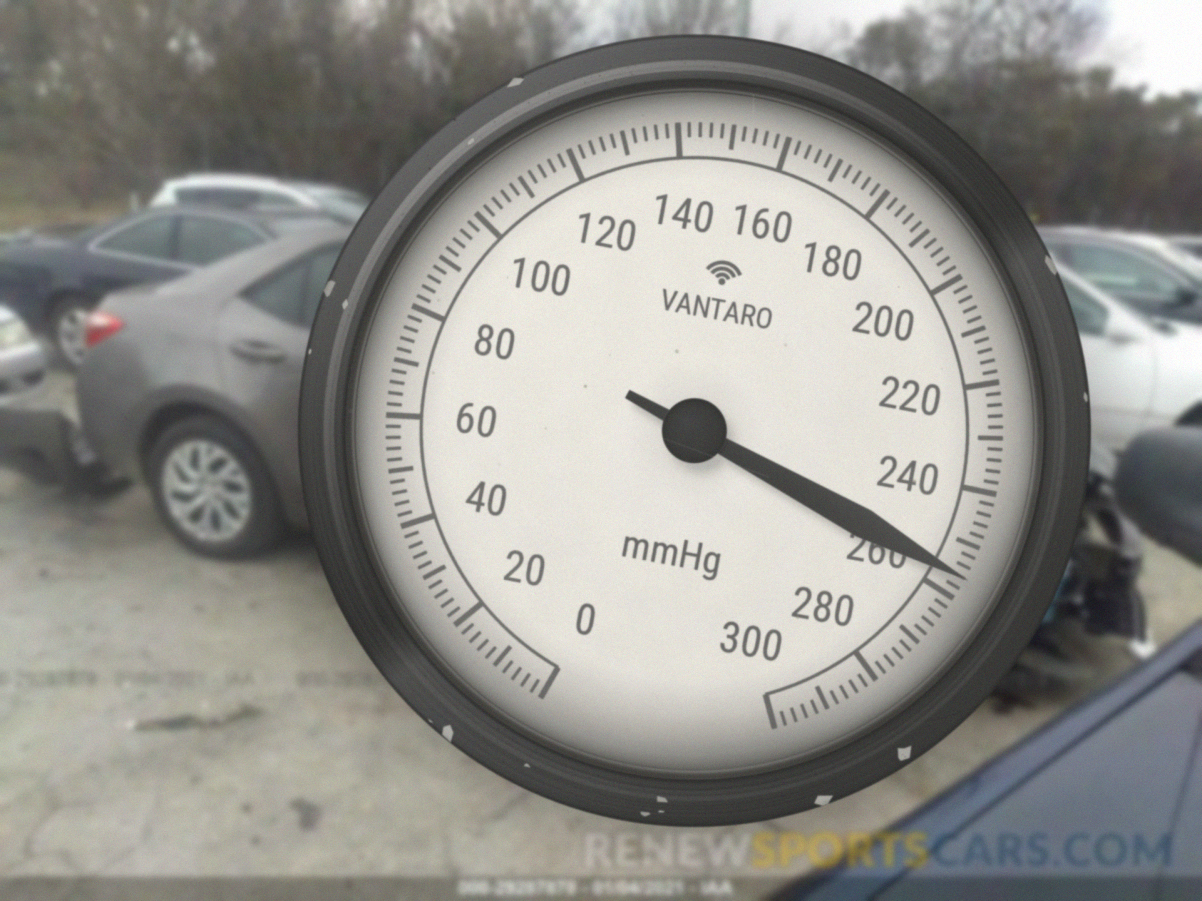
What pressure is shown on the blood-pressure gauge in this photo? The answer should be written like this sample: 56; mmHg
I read 256; mmHg
